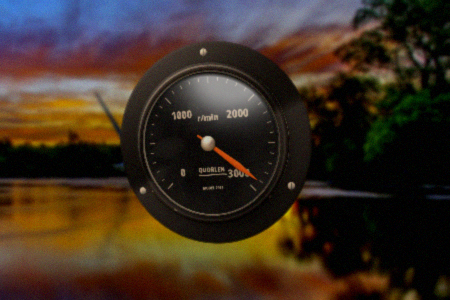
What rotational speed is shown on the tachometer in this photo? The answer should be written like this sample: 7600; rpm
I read 2900; rpm
